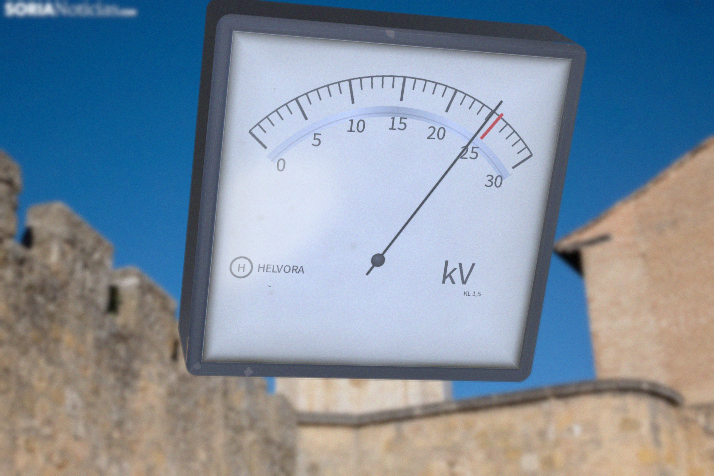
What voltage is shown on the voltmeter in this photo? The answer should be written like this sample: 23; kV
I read 24; kV
